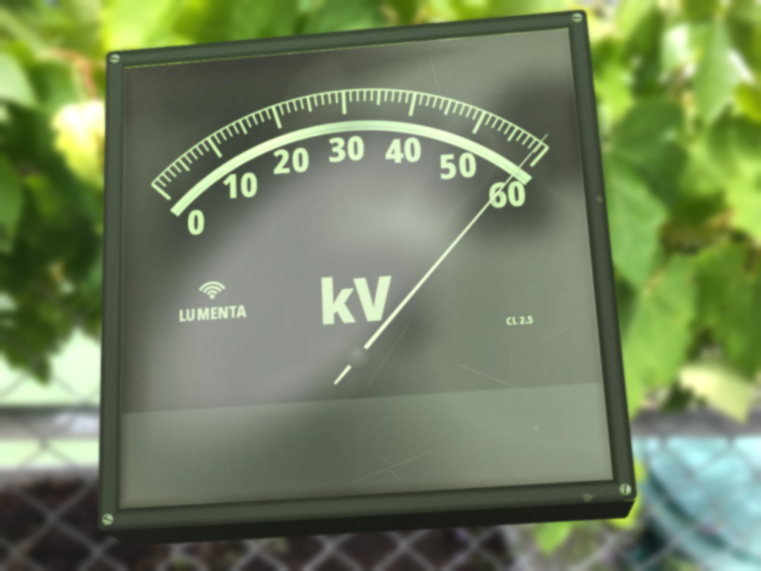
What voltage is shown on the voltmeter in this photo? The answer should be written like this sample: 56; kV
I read 59; kV
